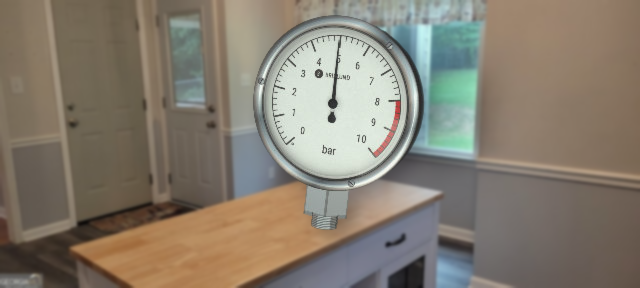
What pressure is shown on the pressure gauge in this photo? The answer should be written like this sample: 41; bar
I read 5; bar
